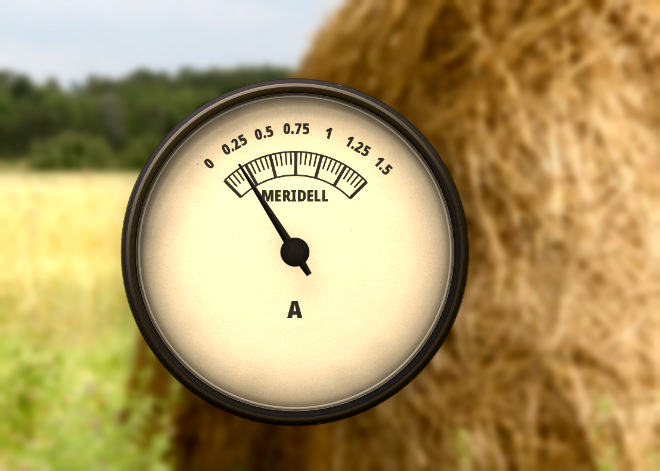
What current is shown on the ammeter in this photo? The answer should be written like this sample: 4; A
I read 0.2; A
